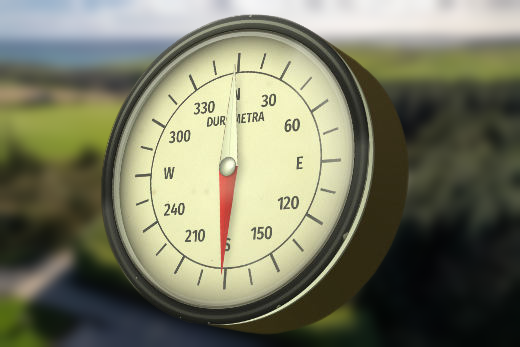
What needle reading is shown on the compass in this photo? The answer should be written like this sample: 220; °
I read 180; °
